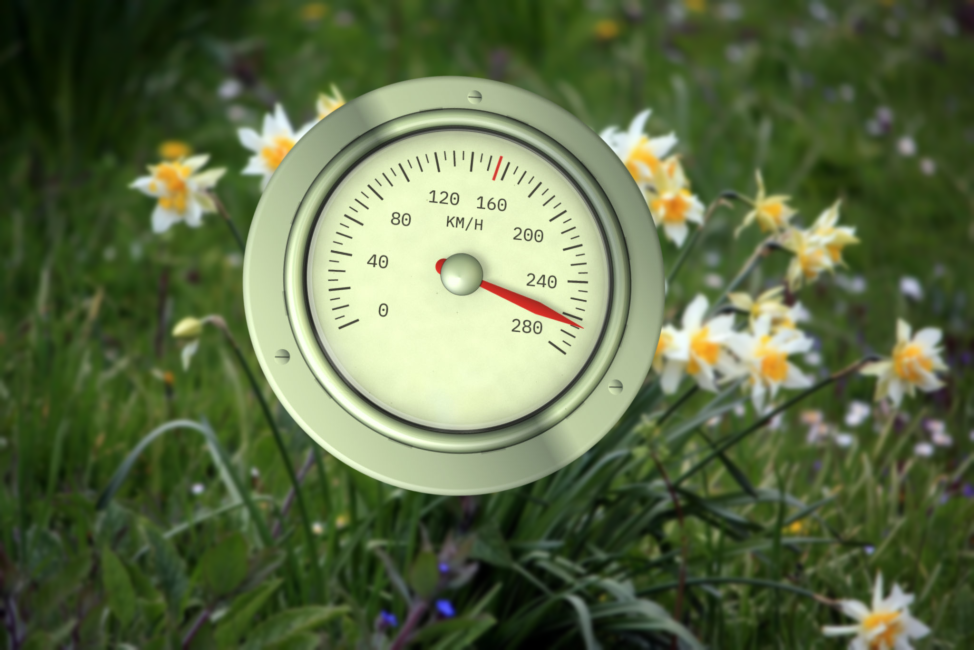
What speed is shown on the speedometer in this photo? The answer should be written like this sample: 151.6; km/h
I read 265; km/h
